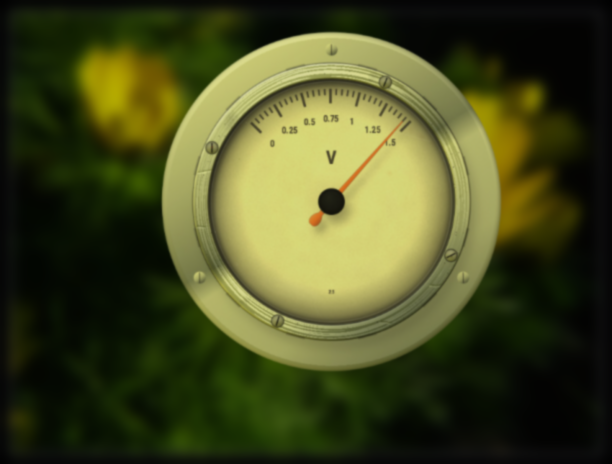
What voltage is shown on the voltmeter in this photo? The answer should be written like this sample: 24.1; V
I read 1.45; V
